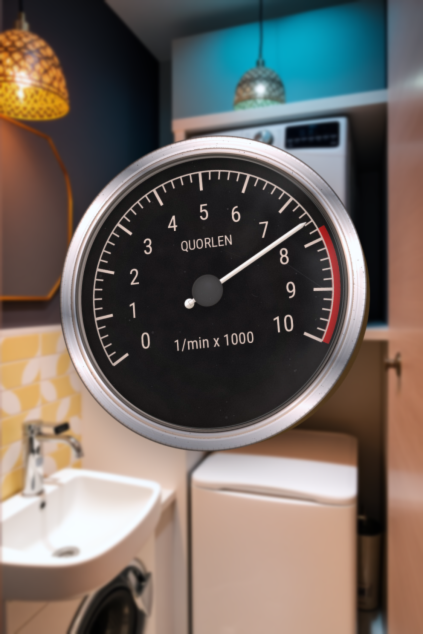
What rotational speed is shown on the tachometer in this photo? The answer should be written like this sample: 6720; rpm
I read 7600; rpm
